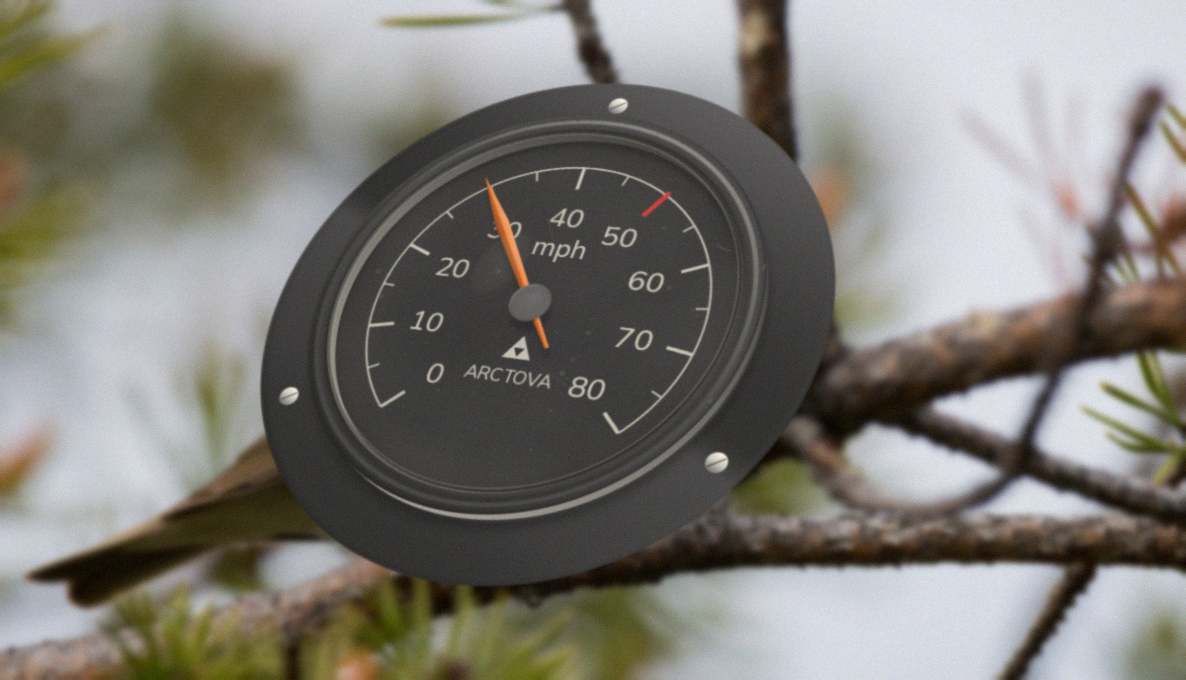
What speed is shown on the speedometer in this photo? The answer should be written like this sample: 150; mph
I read 30; mph
